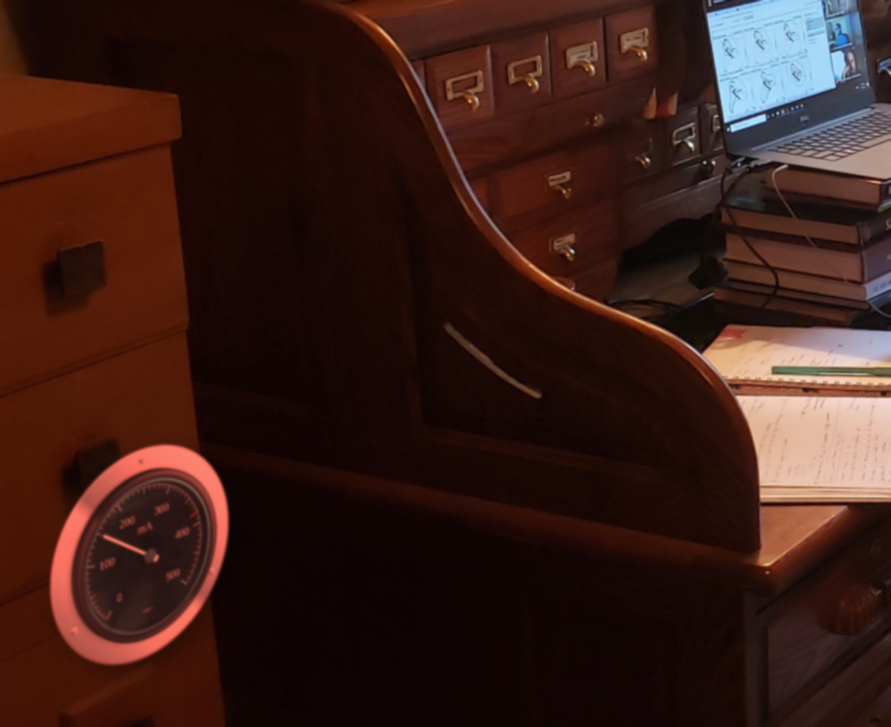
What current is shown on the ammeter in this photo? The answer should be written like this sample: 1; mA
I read 150; mA
